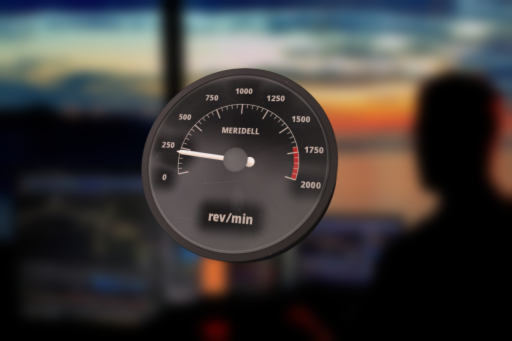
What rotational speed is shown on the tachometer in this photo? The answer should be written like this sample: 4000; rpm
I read 200; rpm
